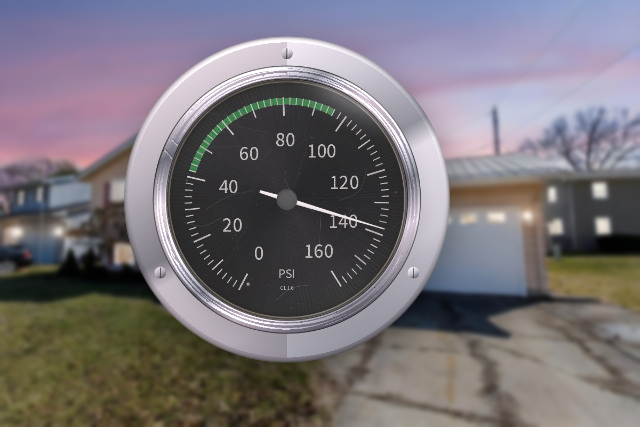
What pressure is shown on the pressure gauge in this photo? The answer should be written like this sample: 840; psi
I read 138; psi
